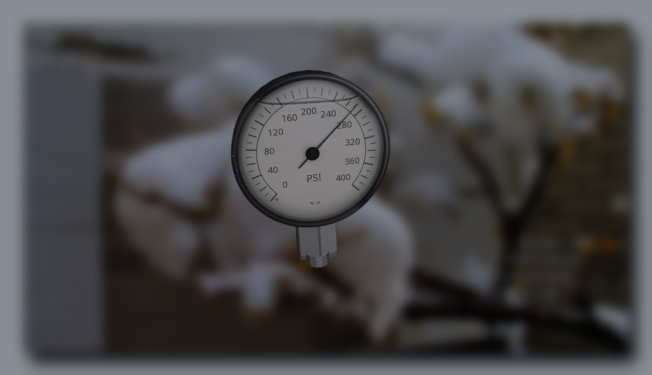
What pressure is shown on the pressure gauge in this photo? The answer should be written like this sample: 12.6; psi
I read 270; psi
